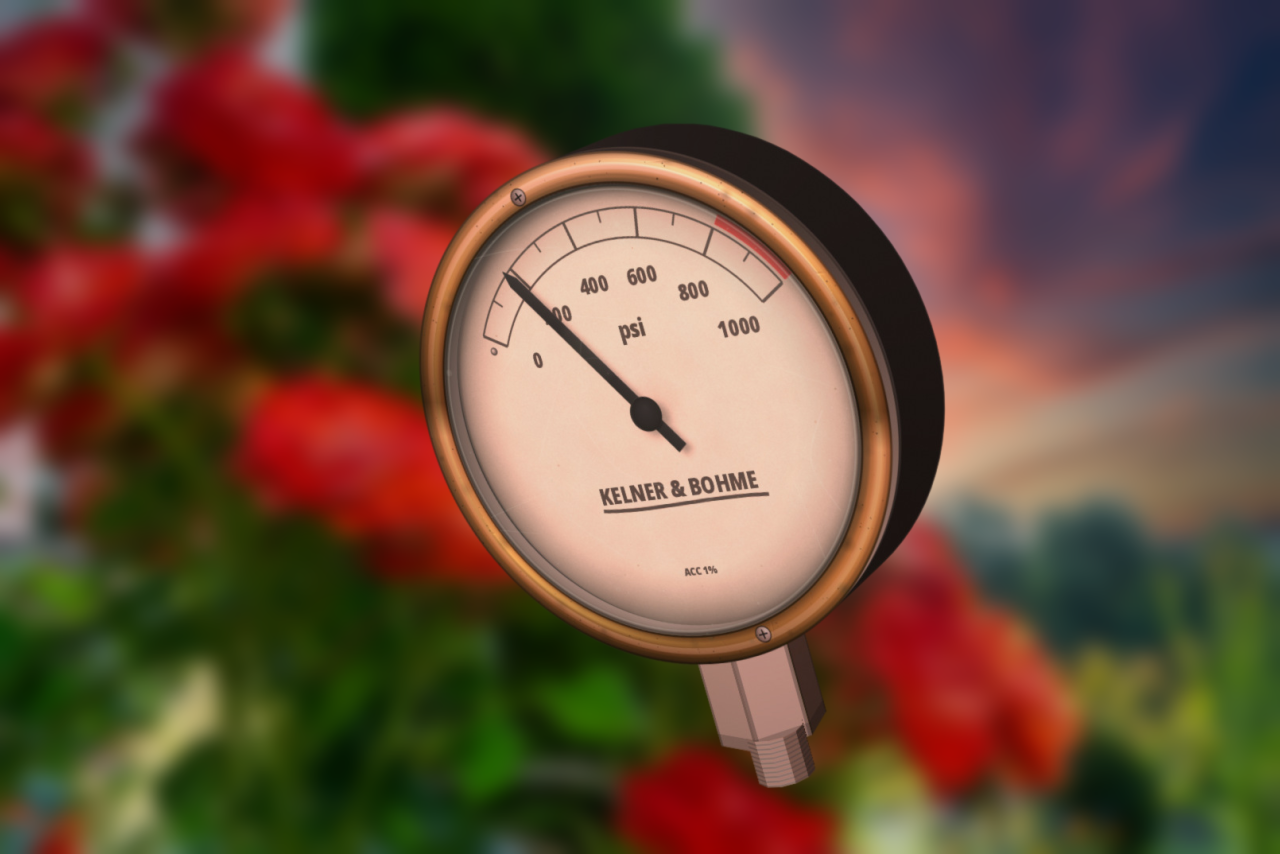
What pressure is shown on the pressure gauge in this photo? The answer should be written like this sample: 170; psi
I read 200; psi
